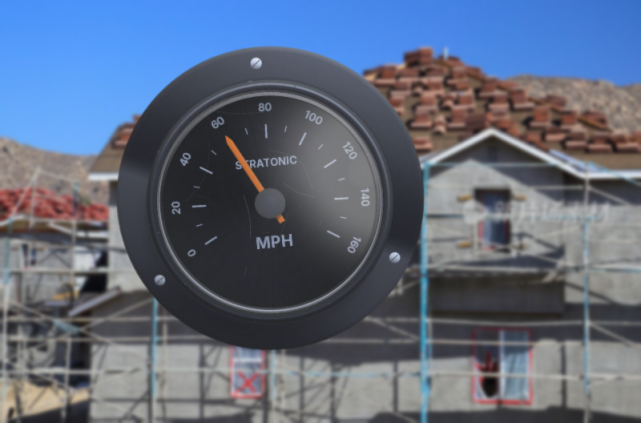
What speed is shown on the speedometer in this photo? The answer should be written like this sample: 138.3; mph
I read 60; mph
